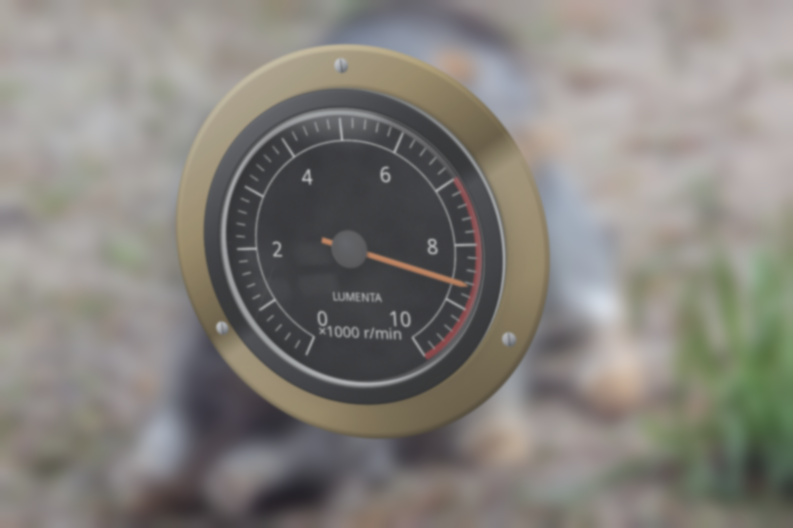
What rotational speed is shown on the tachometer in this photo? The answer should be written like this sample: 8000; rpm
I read 8600; rpm
